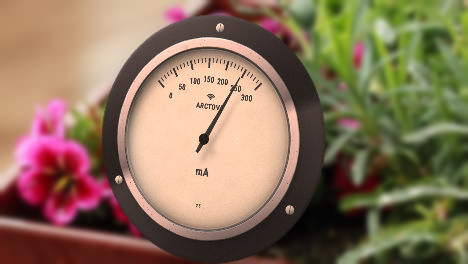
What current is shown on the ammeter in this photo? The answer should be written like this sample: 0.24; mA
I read 250; mA
